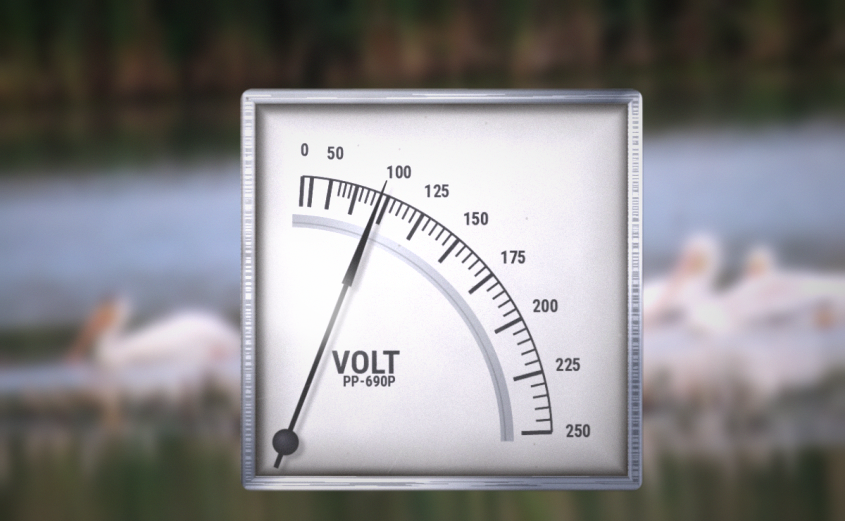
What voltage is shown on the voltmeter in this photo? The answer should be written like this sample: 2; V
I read 95; V
